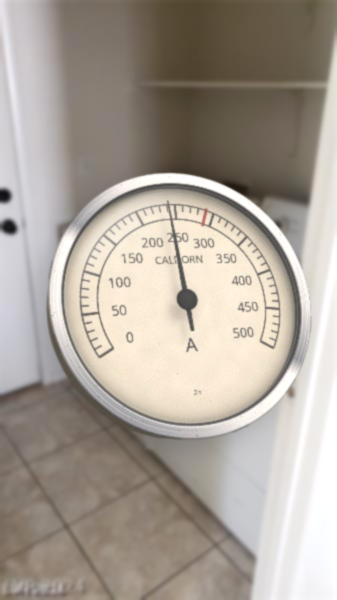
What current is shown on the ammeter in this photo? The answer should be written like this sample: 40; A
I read 240; A
